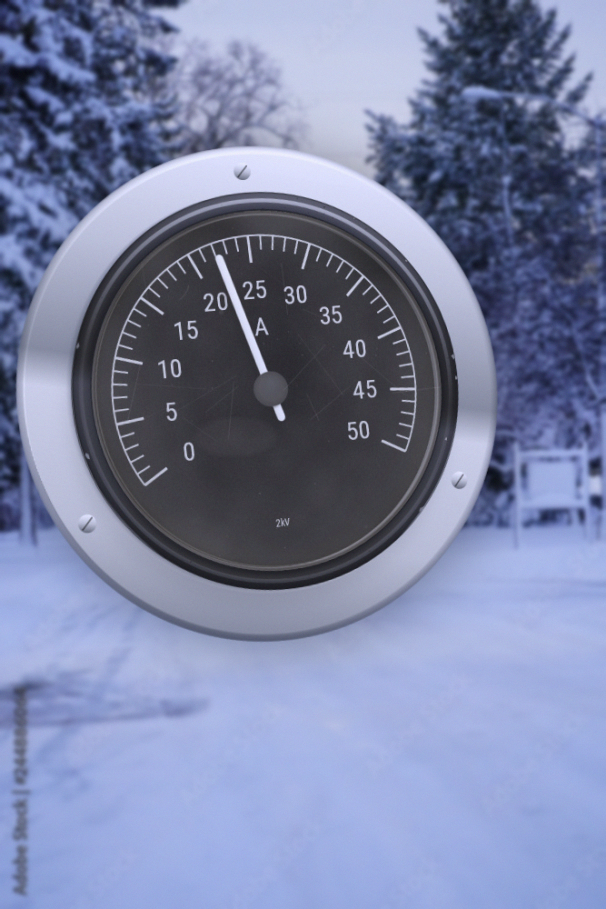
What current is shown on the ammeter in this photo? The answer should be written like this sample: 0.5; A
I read 22; A
